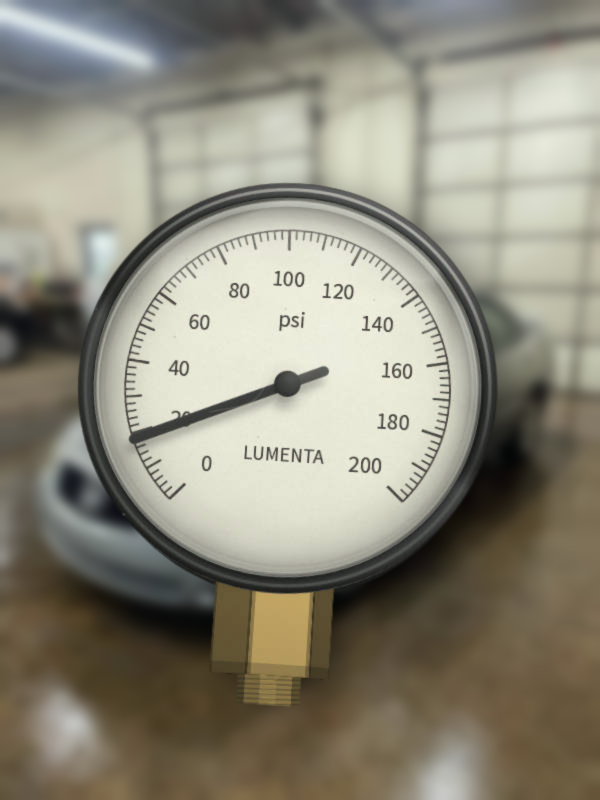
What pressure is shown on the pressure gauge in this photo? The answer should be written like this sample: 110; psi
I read 18; psi
